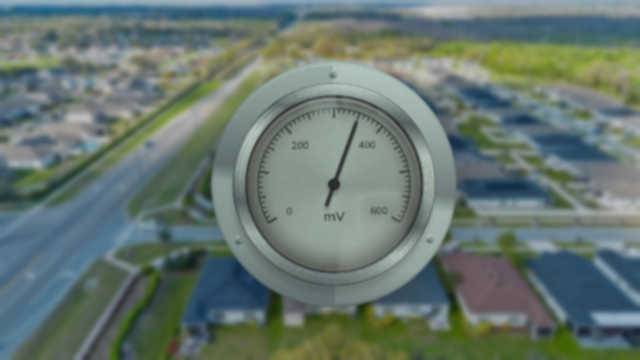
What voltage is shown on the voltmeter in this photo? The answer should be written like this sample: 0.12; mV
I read 350; mV
